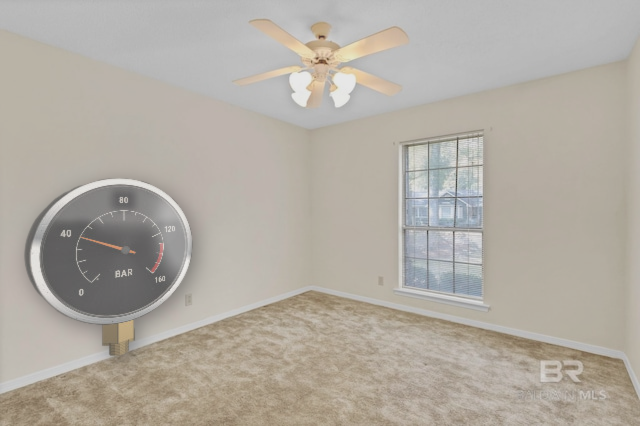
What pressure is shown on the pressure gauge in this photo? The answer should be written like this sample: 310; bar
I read 40; bar
